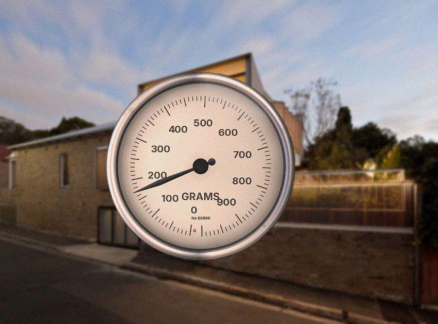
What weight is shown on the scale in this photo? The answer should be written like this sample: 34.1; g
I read 170; g
